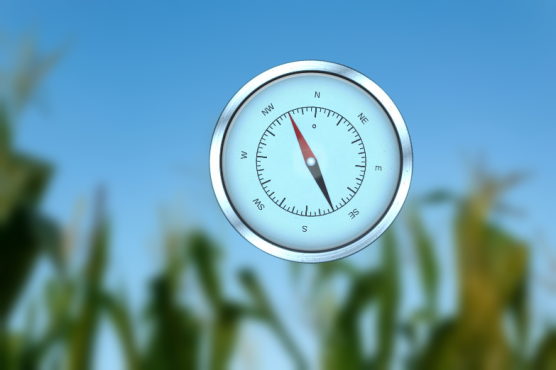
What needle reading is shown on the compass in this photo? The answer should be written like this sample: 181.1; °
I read 330; °
